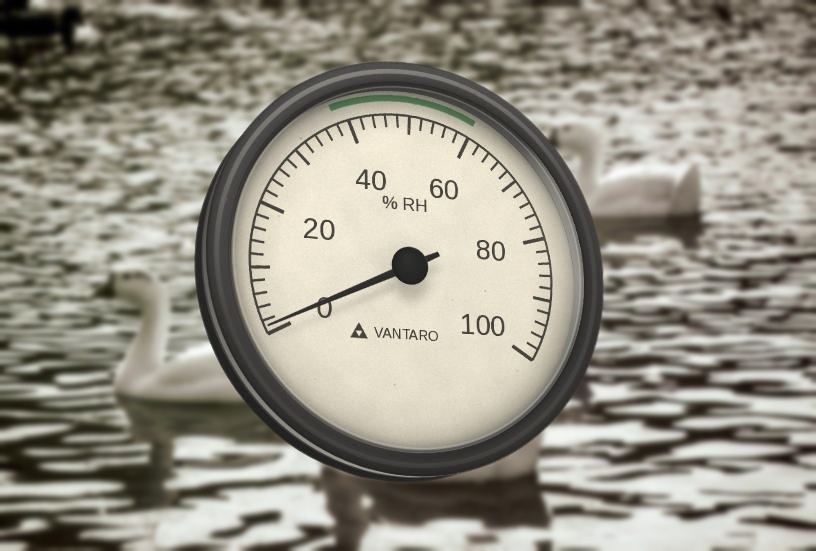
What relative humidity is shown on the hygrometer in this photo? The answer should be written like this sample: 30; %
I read 1; %
